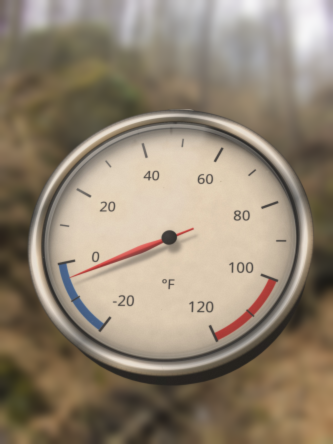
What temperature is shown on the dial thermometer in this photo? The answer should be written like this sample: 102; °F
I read -5; °F
